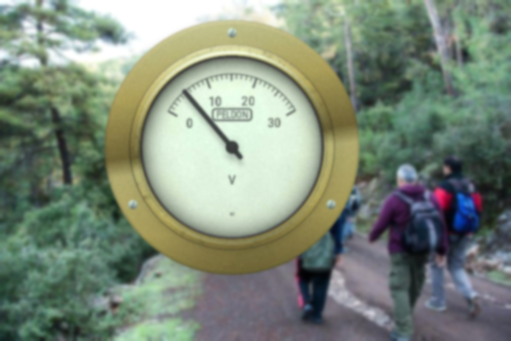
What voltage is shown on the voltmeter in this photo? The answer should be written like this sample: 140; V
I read 5; V
